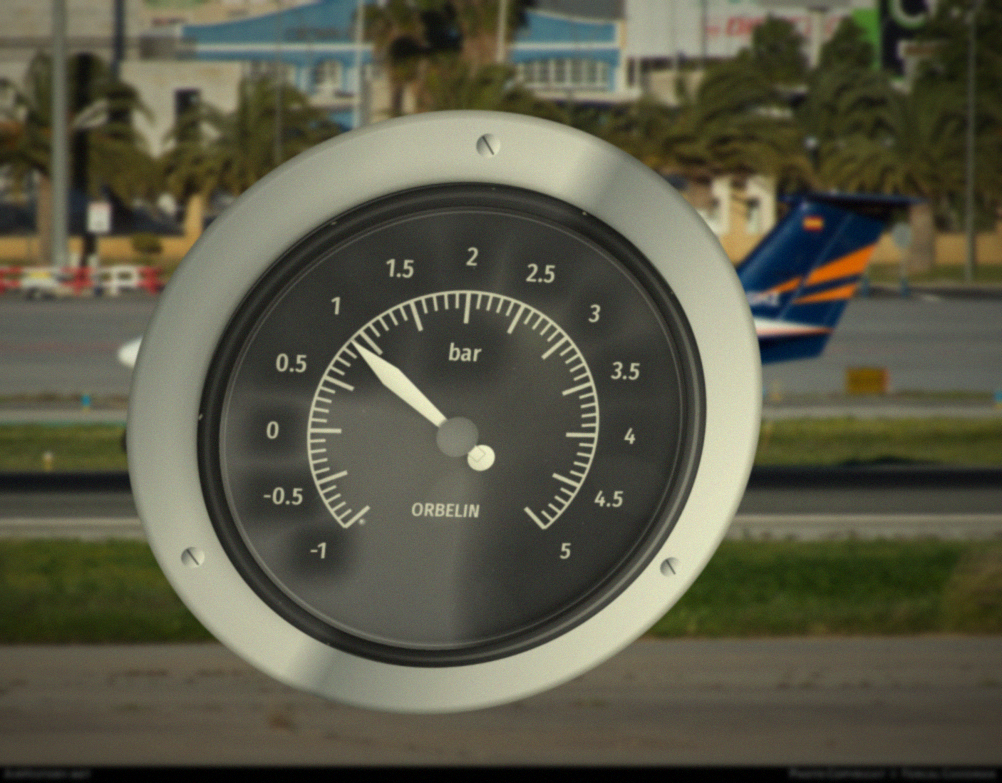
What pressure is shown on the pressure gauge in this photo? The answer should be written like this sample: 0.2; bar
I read 0.9; bar
